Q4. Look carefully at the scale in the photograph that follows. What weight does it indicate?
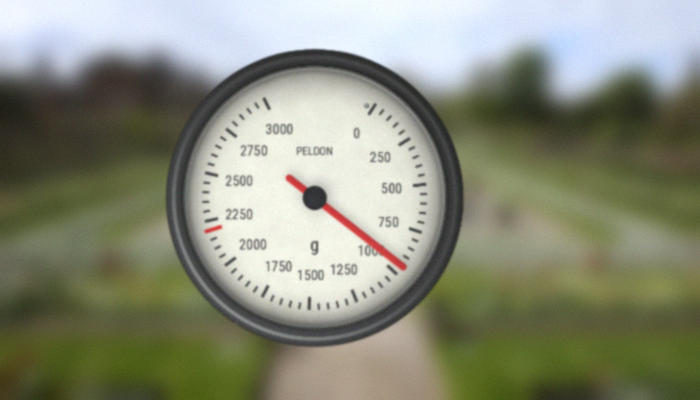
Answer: 950 g
